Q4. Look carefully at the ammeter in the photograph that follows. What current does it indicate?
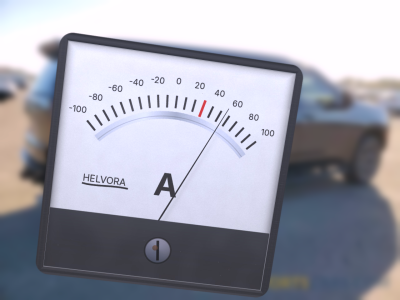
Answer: 55 A
